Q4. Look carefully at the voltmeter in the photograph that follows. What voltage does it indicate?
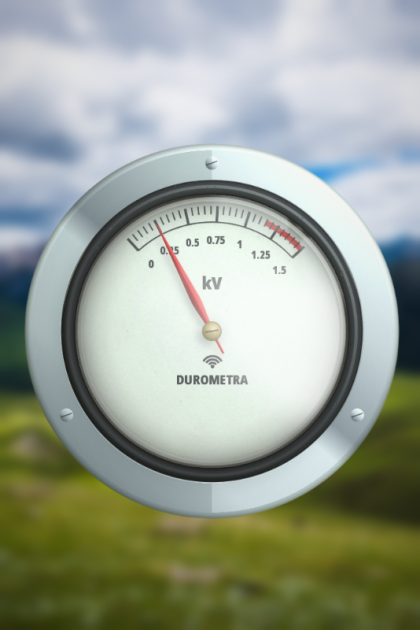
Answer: 0.25 kV
